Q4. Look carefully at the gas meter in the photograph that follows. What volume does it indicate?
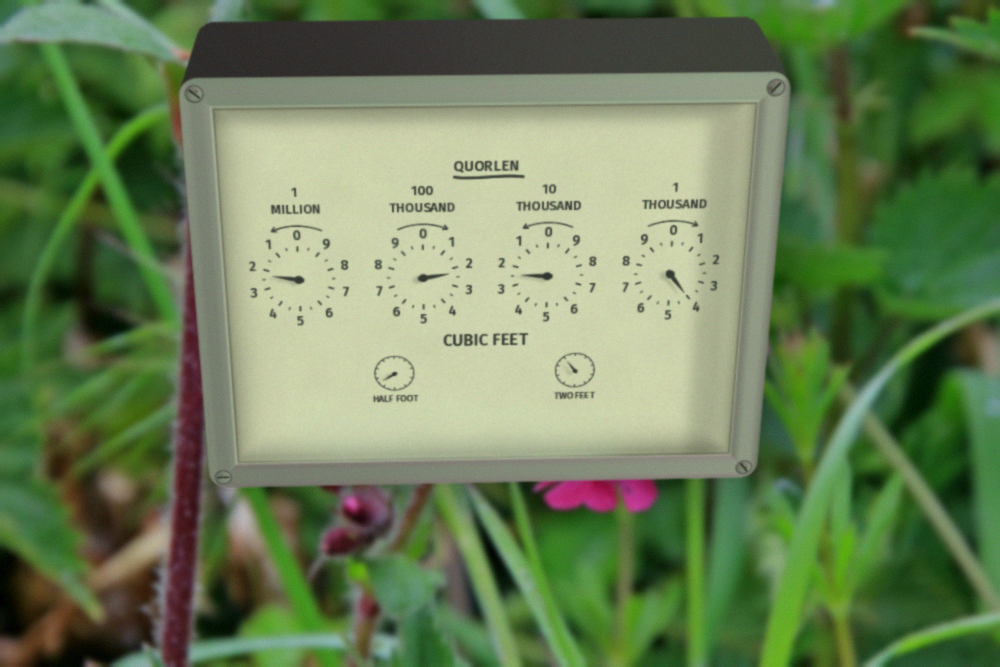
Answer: 222400 ft³
